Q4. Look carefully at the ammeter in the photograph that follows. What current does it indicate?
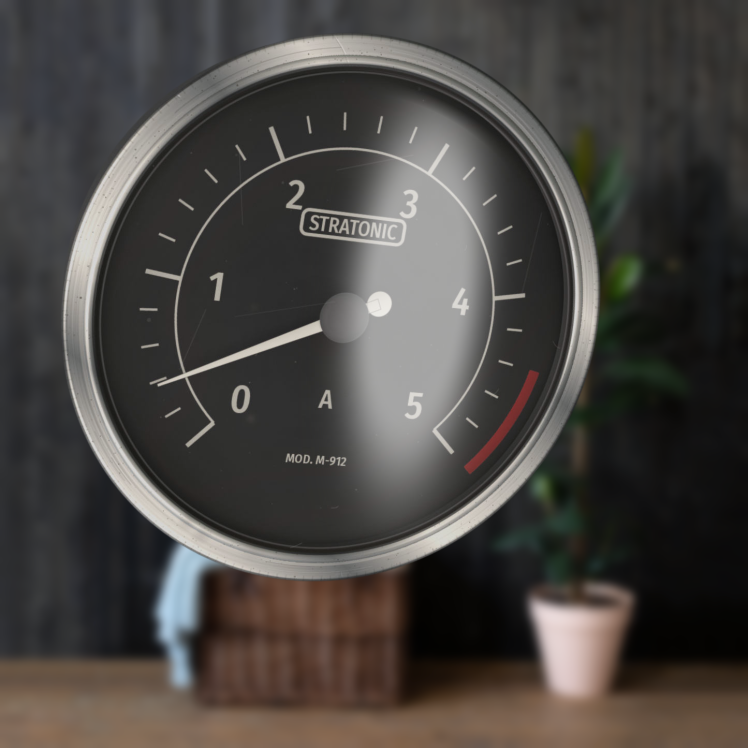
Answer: 0.4 A
